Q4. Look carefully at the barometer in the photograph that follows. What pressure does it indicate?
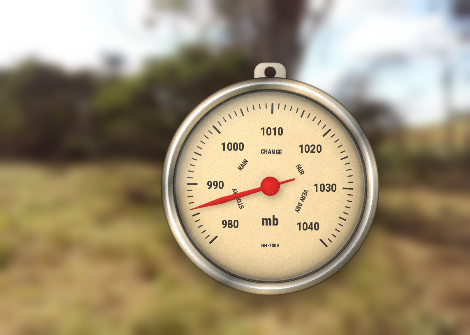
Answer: 986 mbar
